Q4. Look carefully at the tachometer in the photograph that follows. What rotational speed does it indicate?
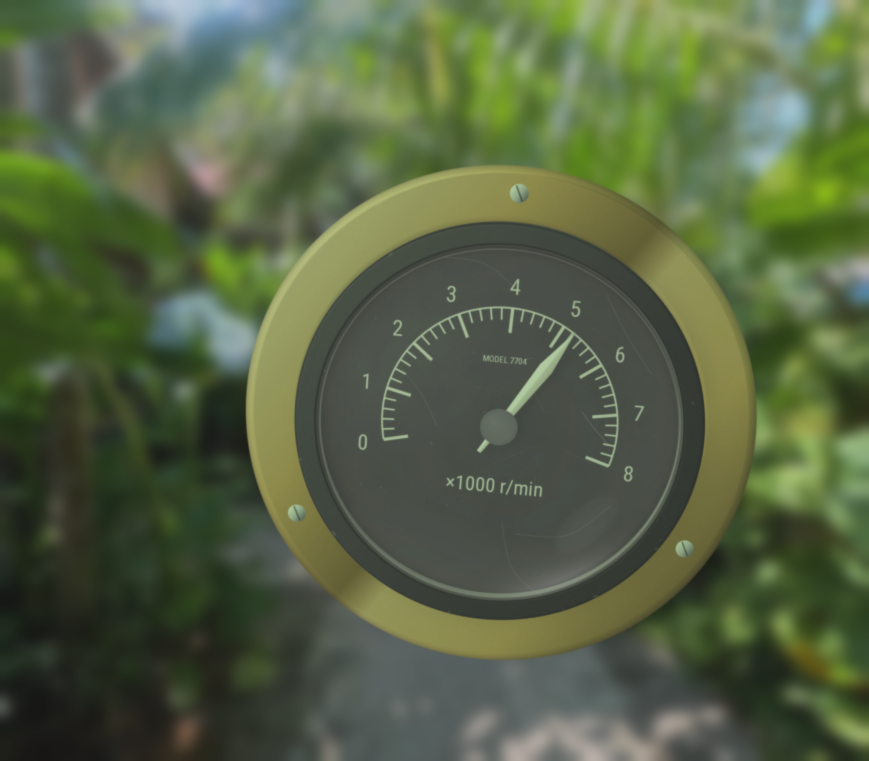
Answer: 5200 rpm
